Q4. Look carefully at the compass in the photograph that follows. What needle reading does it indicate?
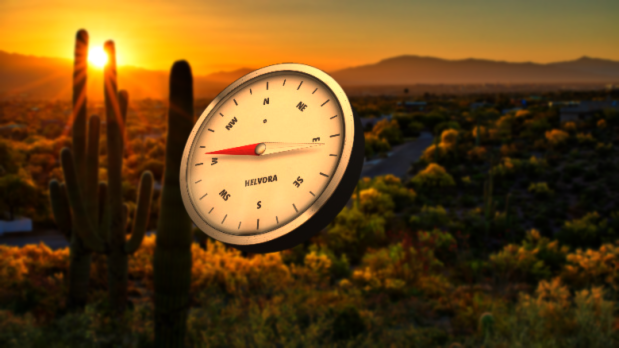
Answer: 277.5 °
